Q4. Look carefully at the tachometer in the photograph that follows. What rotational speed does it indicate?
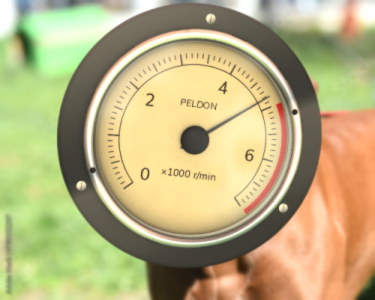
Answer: 4800 rpm
